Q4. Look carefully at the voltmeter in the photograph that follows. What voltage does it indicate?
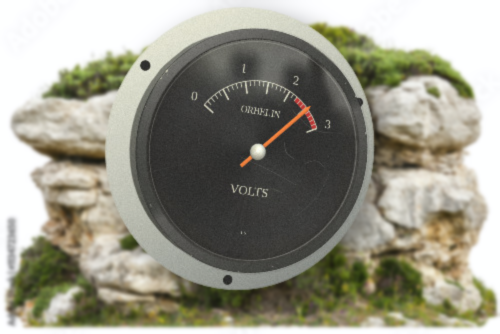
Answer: 2.5 V
